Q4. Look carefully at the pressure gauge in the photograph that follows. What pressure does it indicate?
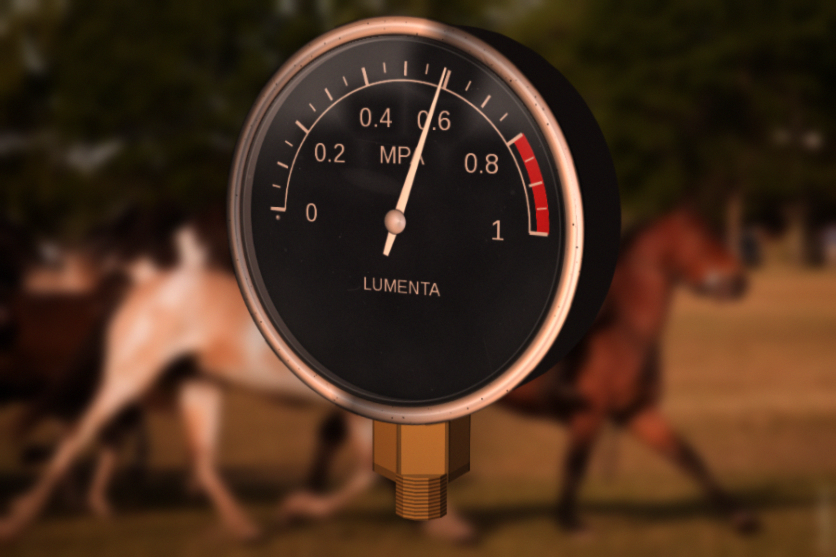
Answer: 0.6 MPa
